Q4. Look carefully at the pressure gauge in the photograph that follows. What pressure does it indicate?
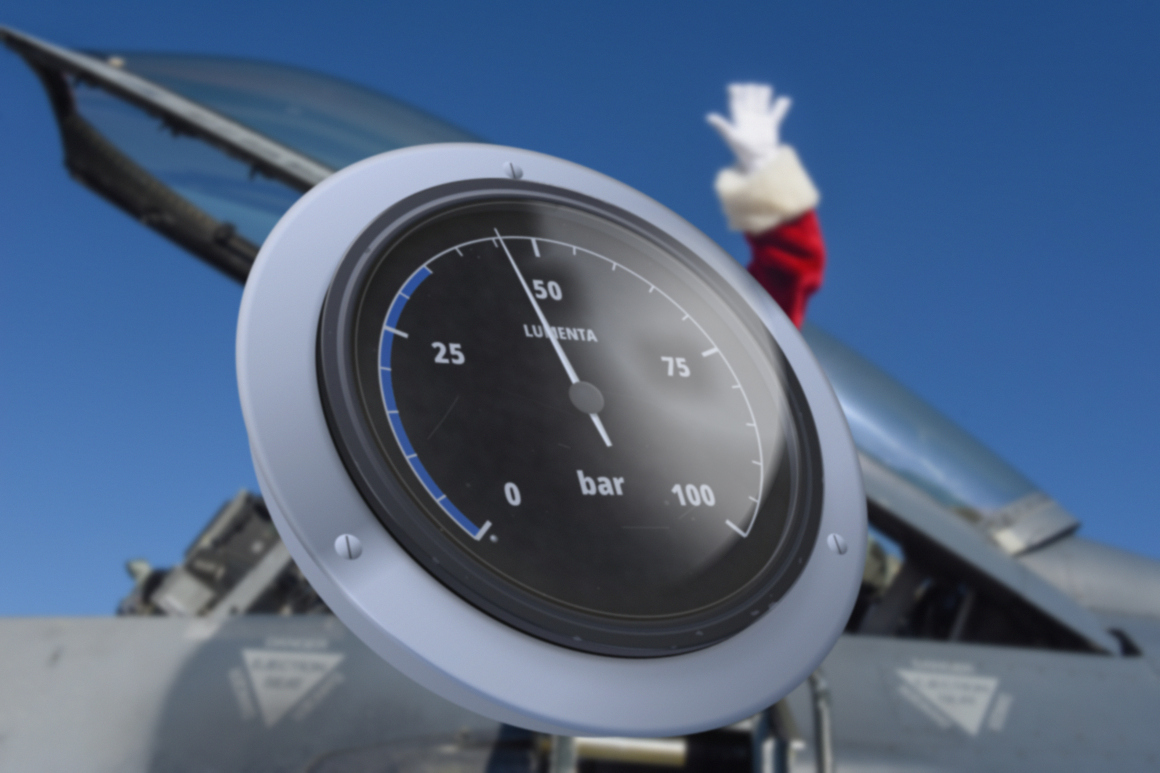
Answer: 45 bar
